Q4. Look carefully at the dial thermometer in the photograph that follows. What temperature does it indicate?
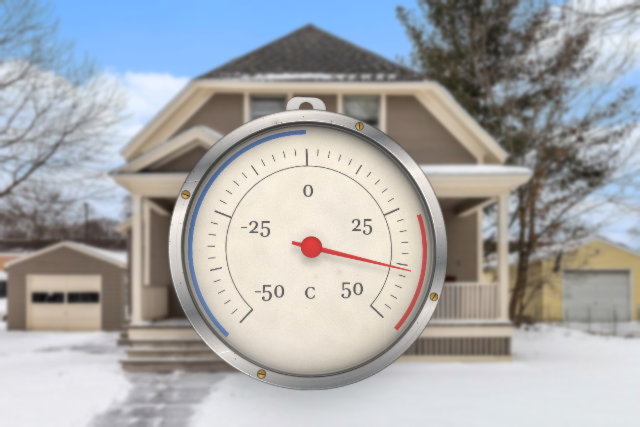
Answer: 38.75 °C
